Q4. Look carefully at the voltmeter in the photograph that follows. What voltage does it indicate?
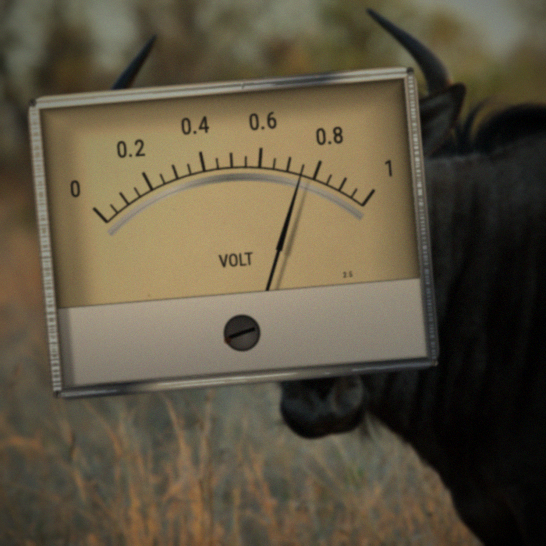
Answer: 0.75 V
